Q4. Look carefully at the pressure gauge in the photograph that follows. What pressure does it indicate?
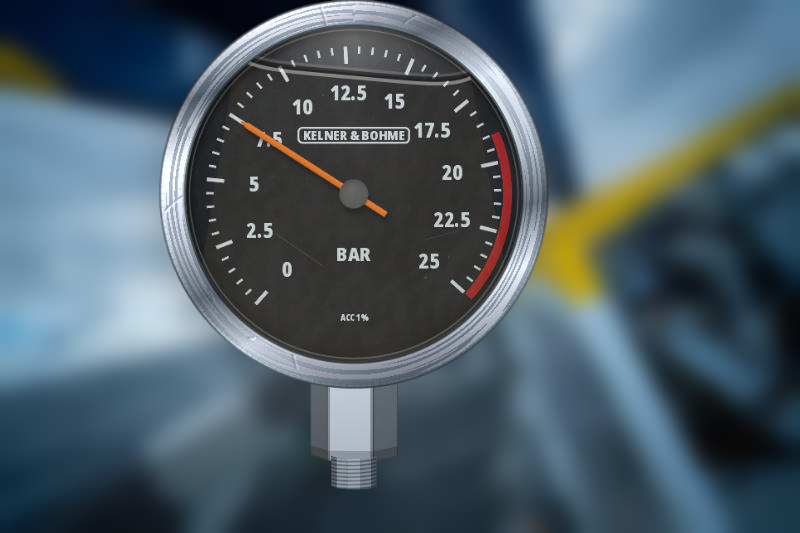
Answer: 7.5 bar
